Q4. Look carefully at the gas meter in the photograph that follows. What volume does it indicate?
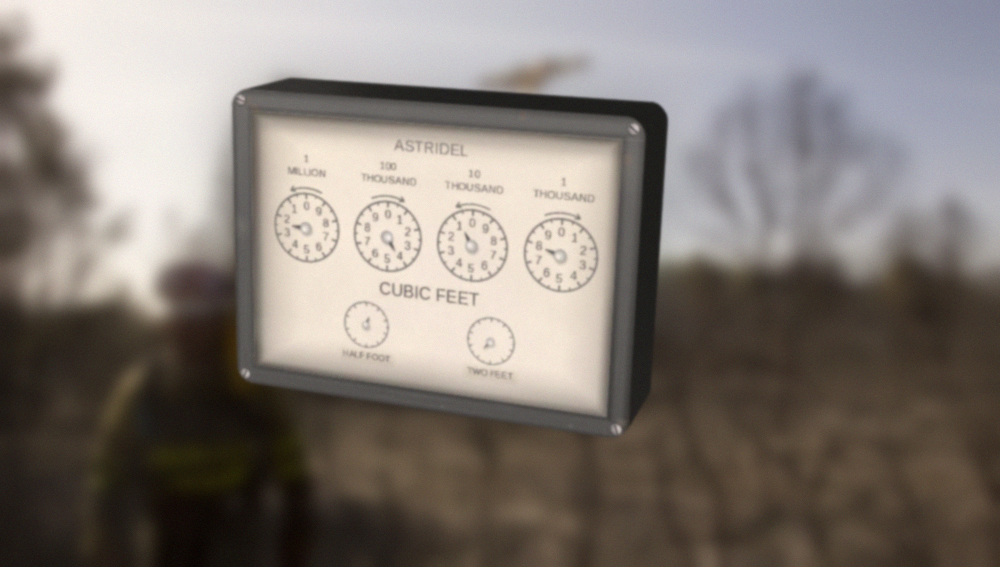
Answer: 240800 ft³
